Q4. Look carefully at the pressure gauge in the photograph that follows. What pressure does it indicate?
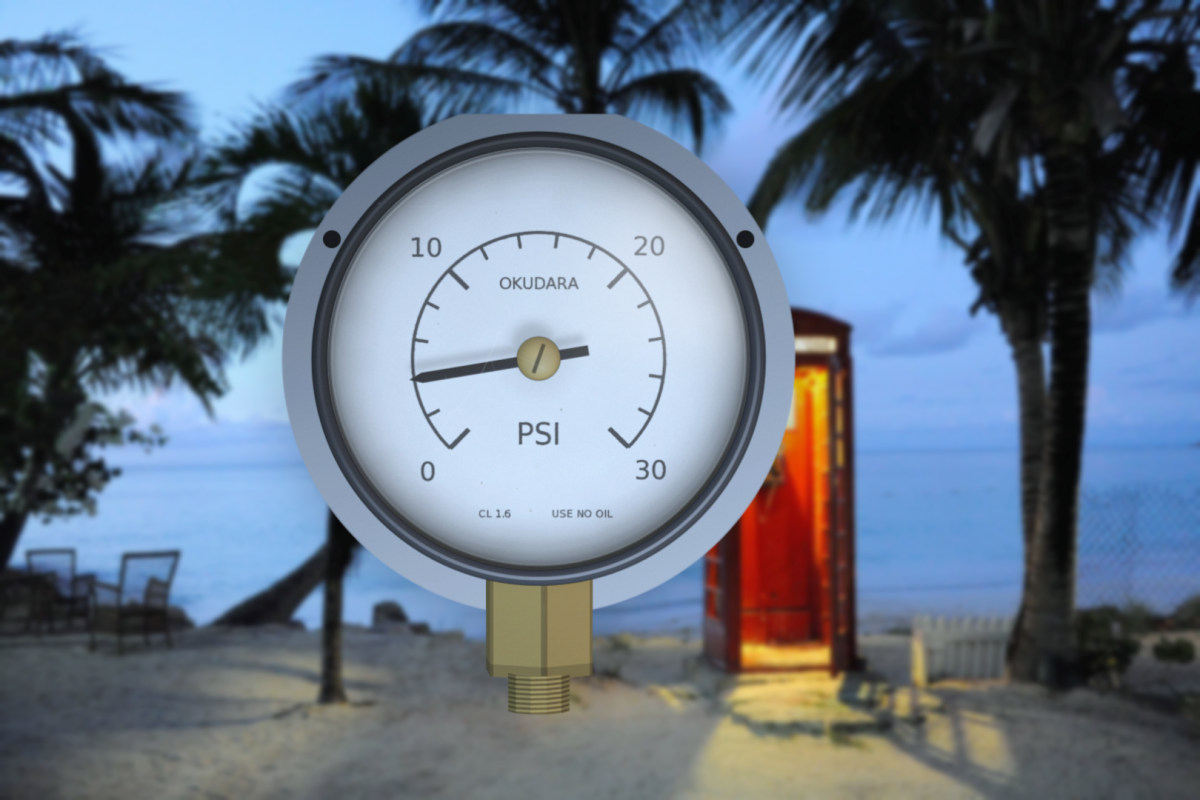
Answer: 4 psi
